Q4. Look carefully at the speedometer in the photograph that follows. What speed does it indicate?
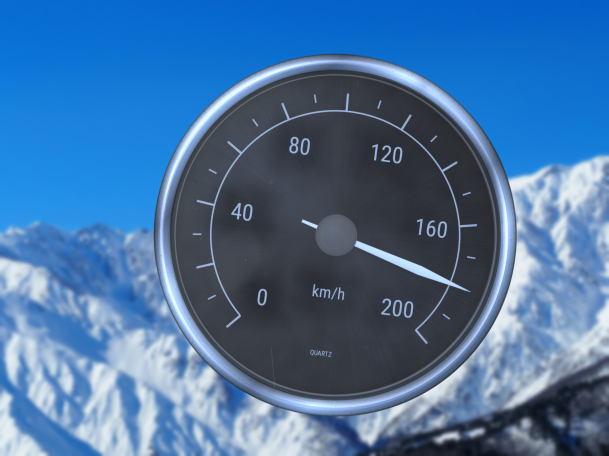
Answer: 180 km/h
